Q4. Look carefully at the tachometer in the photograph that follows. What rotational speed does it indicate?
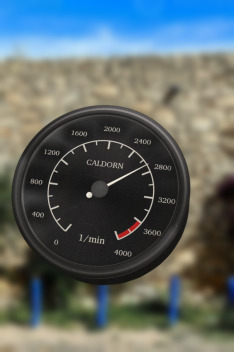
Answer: 2700 rpm
